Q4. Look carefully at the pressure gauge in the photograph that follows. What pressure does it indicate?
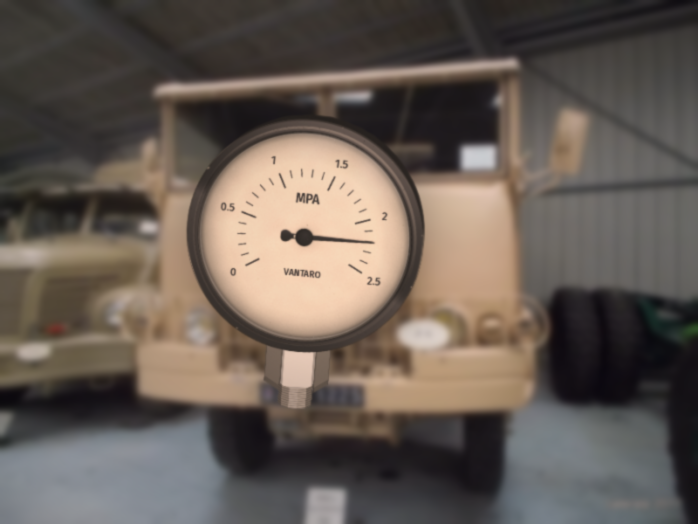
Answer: 2.2 MPa
